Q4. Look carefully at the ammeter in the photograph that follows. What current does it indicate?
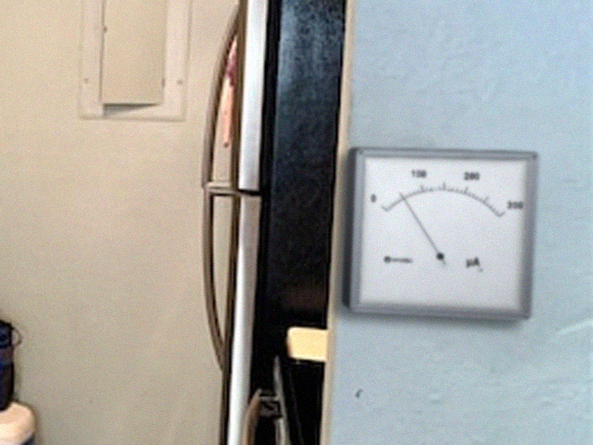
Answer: 50 µA
